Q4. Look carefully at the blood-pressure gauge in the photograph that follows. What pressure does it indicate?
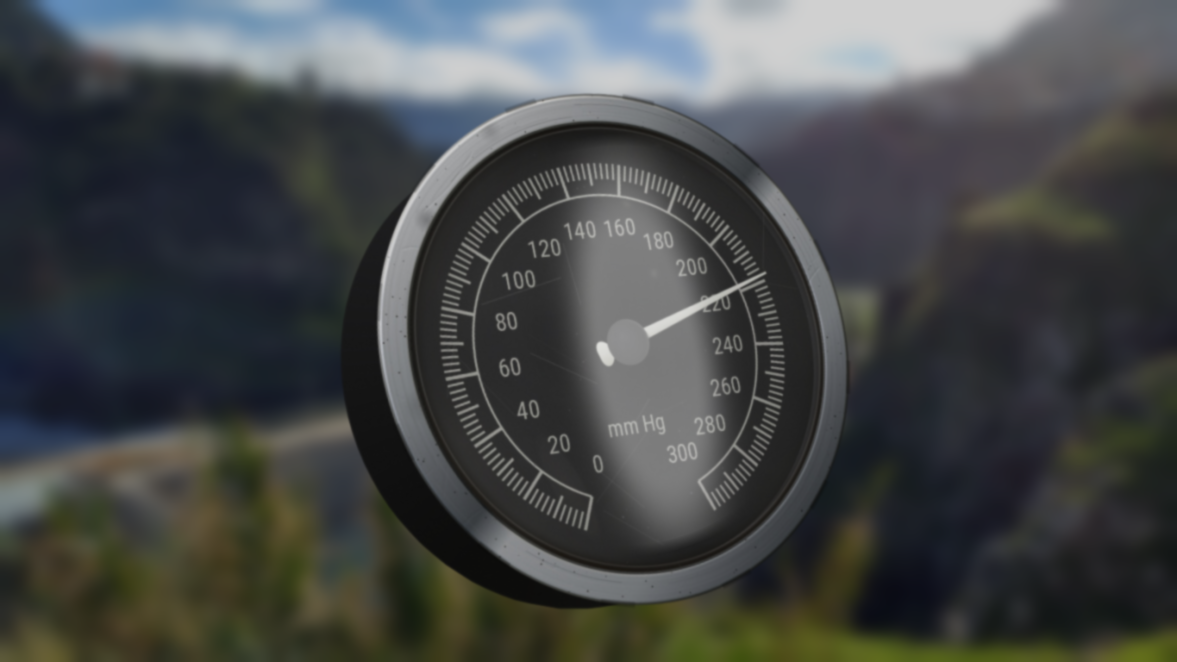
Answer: 218 mmHg
